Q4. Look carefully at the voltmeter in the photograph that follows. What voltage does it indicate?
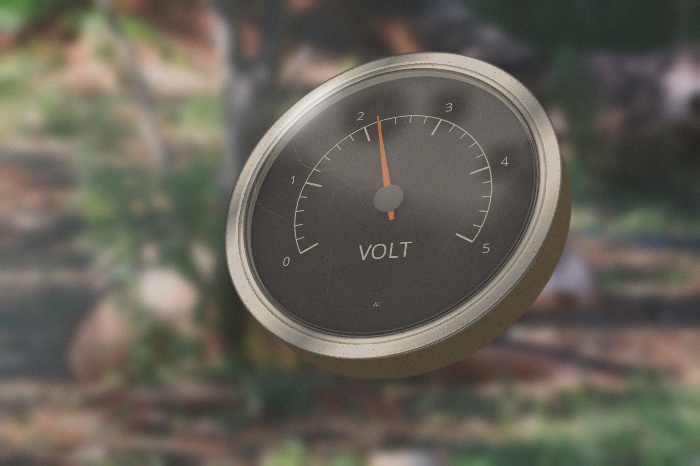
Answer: 2.2 V
